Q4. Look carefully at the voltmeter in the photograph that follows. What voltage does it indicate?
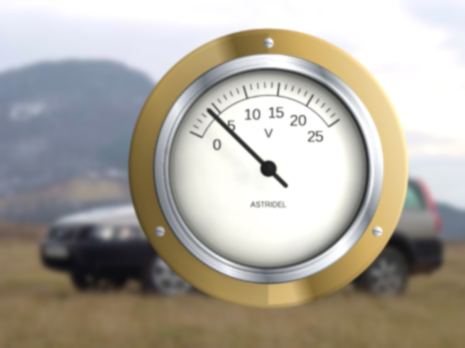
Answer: 4 V
